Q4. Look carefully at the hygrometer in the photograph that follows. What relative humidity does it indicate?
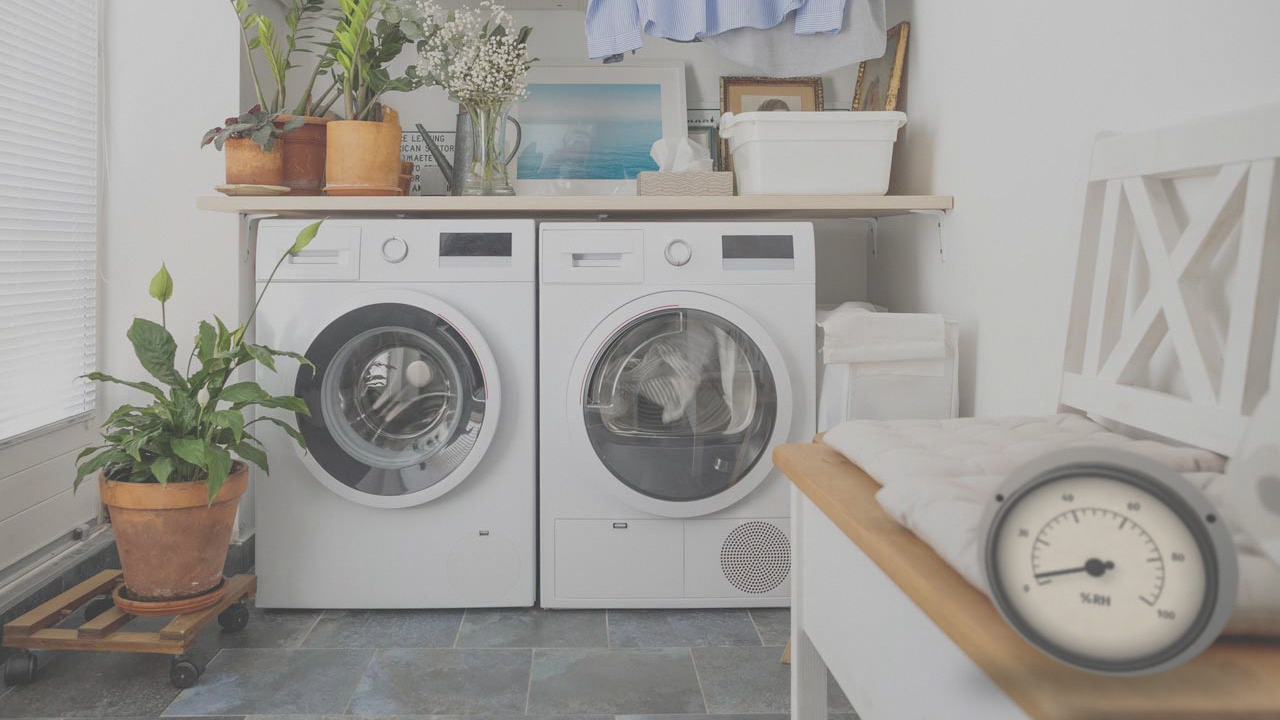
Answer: 4 %
